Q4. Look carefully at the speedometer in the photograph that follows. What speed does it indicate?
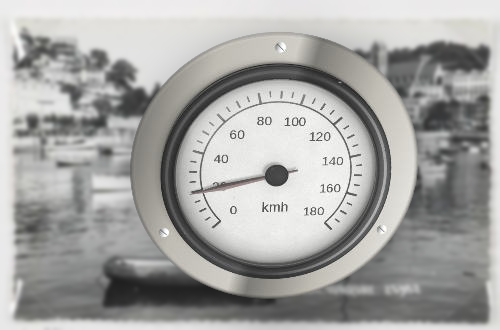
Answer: 20 km/h
